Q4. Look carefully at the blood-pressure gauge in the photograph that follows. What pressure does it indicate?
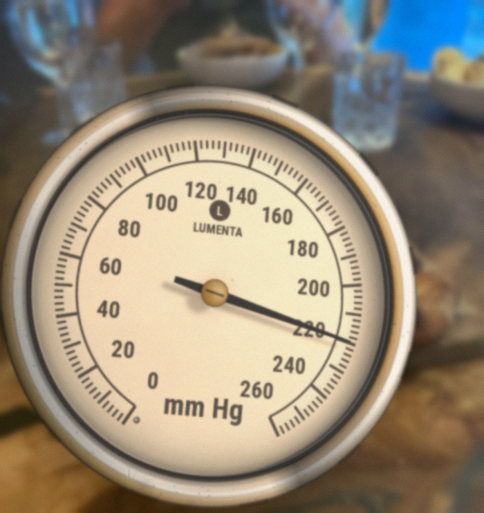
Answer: 220 mmHg
